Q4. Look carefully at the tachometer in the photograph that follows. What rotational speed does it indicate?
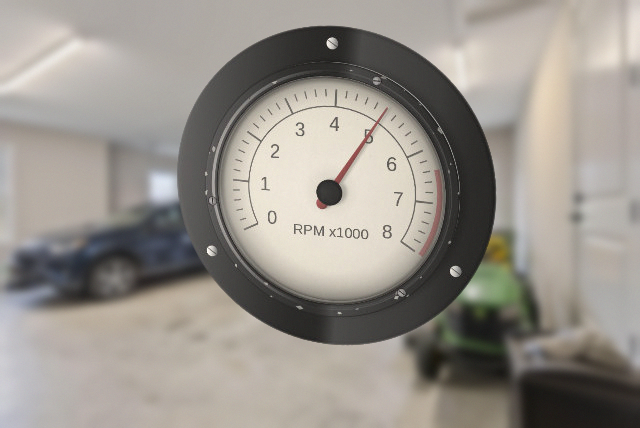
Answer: 5000 rpm
